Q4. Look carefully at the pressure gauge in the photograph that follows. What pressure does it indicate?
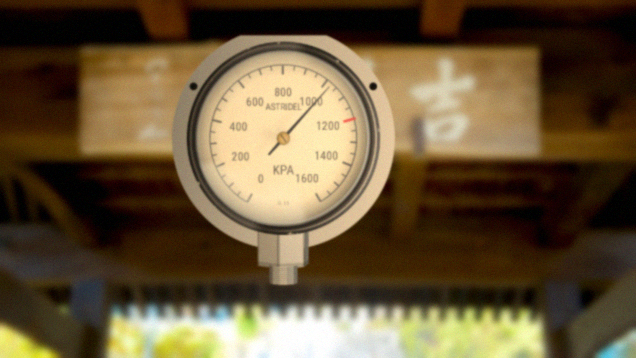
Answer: 1025 kPa
